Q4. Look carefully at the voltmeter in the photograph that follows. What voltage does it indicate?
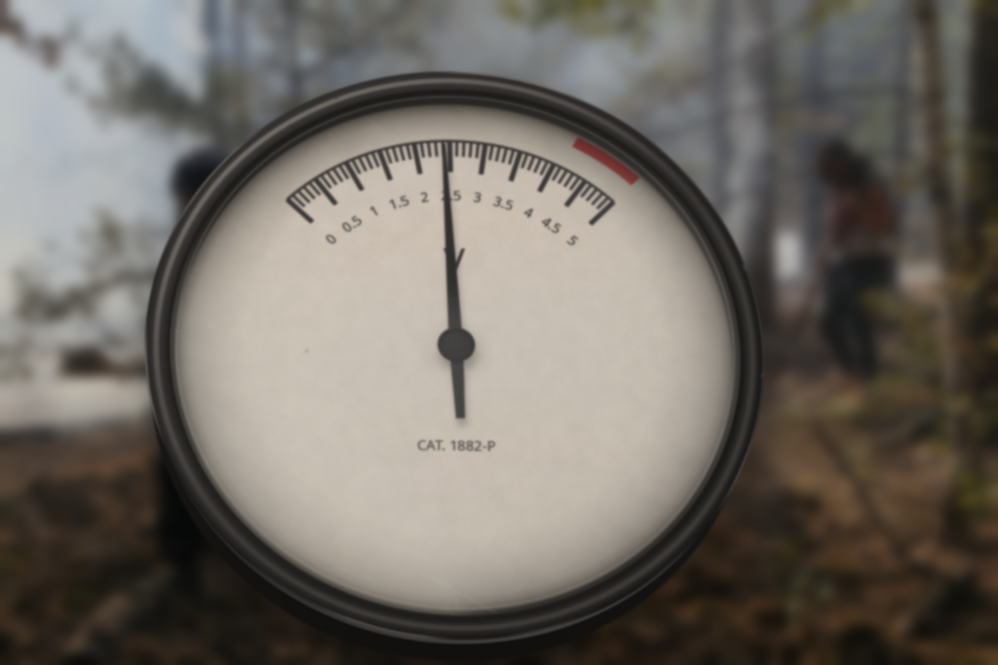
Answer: 2.4 V
